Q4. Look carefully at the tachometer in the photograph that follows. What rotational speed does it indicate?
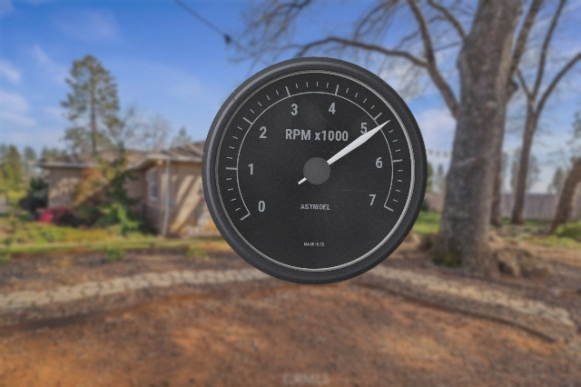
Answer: 5200 rpm
